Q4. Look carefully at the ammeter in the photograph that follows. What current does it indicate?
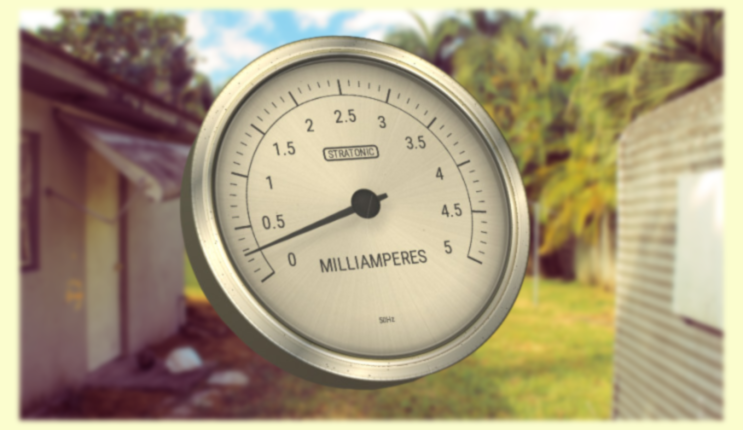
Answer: 0.25 mA
